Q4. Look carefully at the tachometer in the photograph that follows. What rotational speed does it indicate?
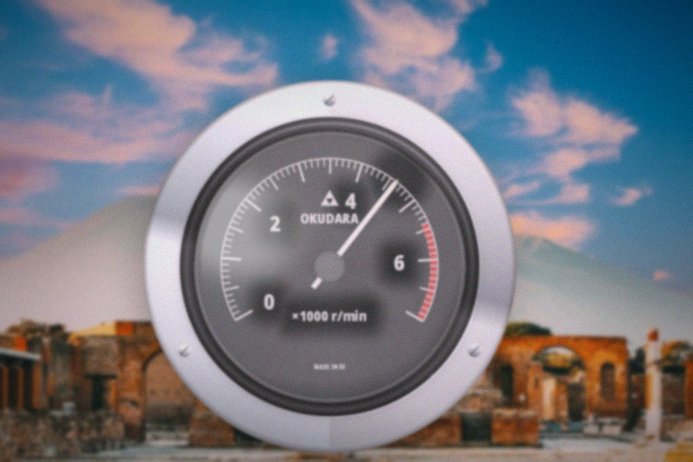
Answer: 4600 rpm
